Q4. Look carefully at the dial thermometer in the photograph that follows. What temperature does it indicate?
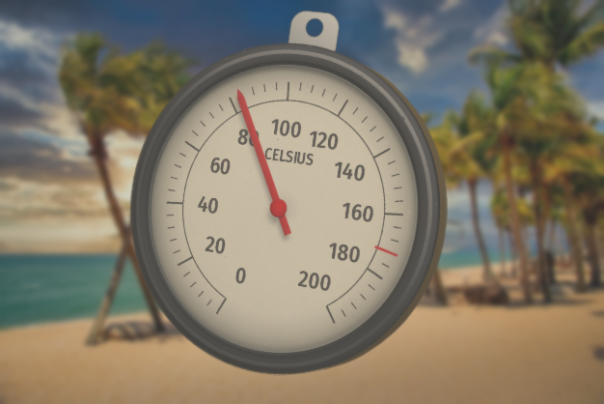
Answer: 84 °C
